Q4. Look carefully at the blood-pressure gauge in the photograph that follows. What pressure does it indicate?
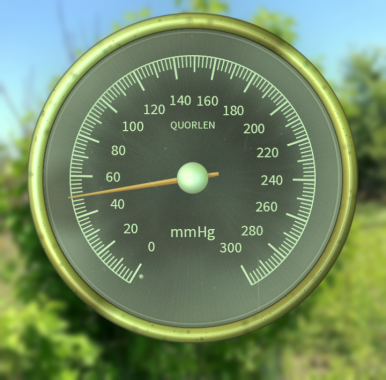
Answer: 50 mmHg
